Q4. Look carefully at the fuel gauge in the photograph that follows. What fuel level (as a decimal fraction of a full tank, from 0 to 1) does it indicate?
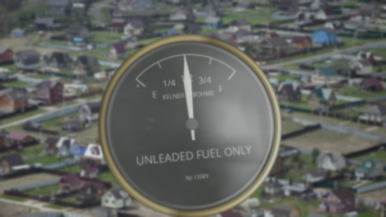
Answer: 0.5
